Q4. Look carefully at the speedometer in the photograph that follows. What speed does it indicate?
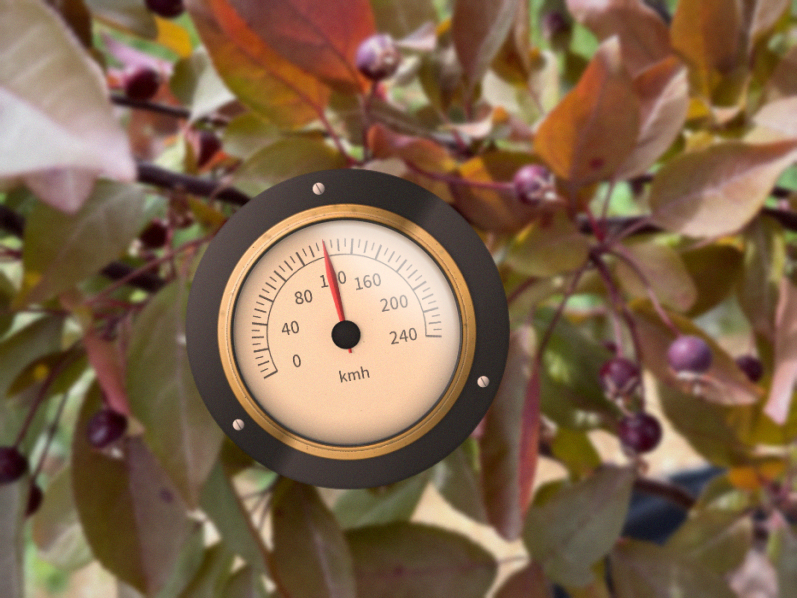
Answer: 120 km/h
